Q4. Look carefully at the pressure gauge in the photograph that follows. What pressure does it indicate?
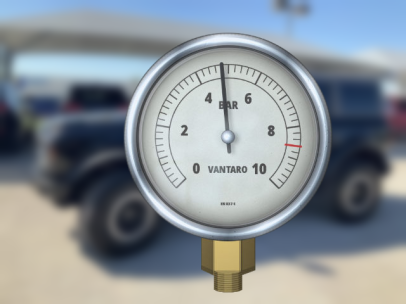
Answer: 4.8 bar
